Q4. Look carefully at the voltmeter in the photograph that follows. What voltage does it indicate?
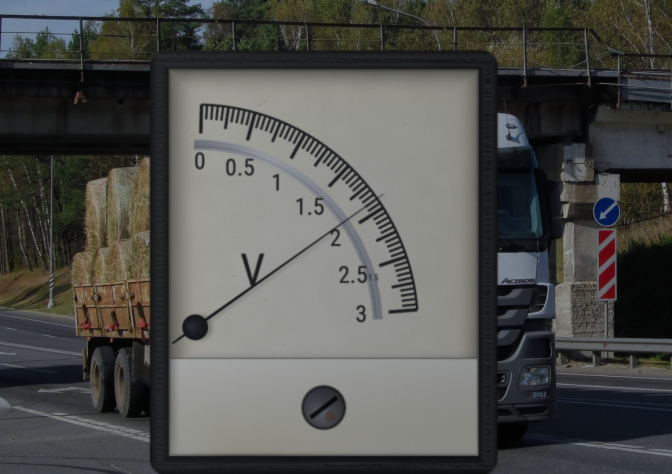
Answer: 1.9 V
